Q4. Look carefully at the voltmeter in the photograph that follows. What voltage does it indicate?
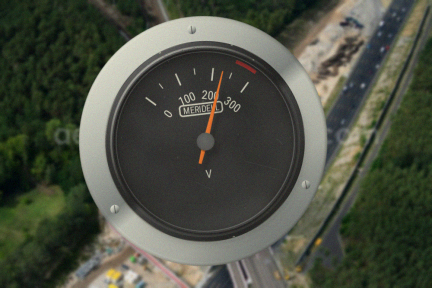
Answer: 225 V
